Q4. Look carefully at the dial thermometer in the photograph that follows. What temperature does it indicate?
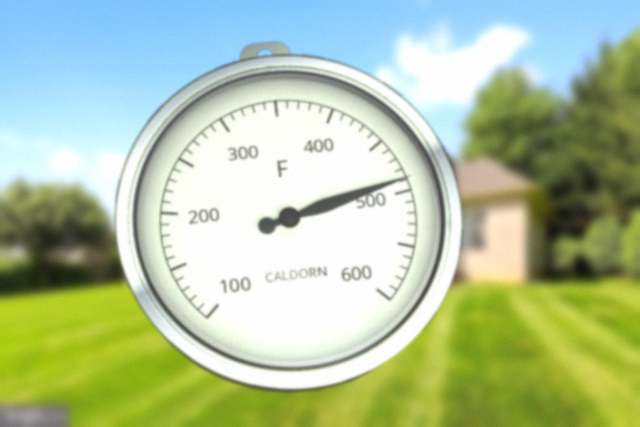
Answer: 490 °F
